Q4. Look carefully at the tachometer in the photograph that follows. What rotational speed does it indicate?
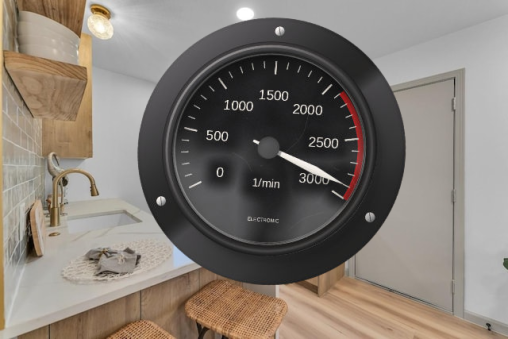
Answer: 2900 rpm
